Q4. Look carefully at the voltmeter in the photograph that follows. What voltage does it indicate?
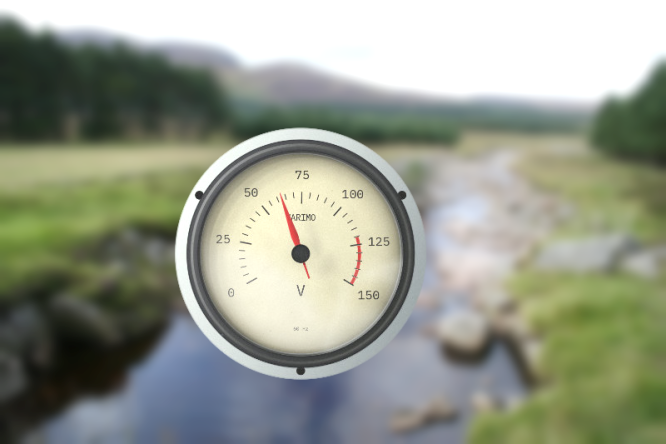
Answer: 62.5 V
